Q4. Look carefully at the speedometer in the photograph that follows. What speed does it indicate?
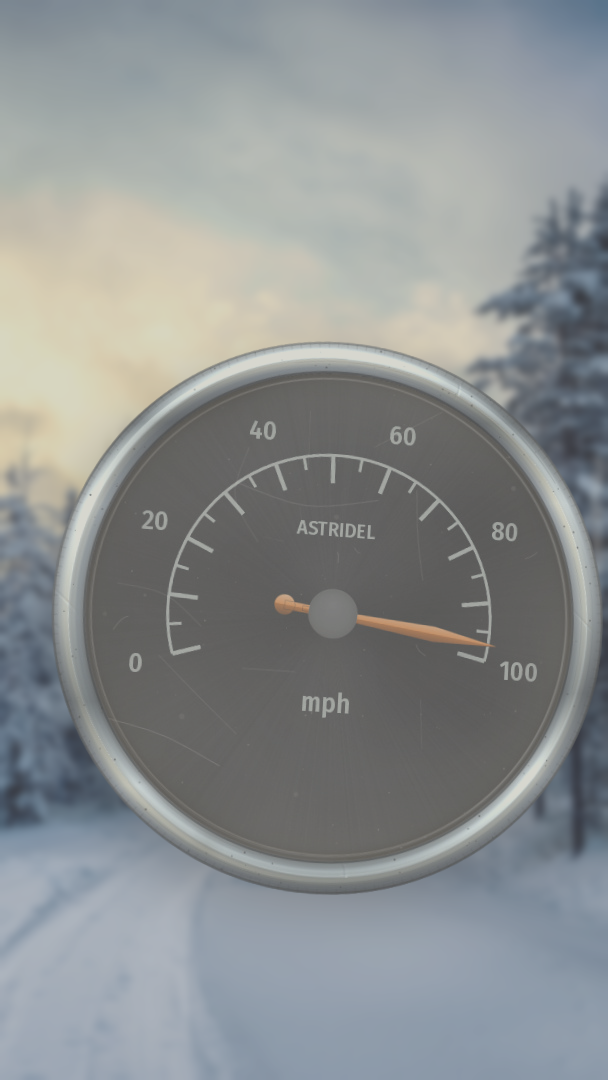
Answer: 97.5 mph
